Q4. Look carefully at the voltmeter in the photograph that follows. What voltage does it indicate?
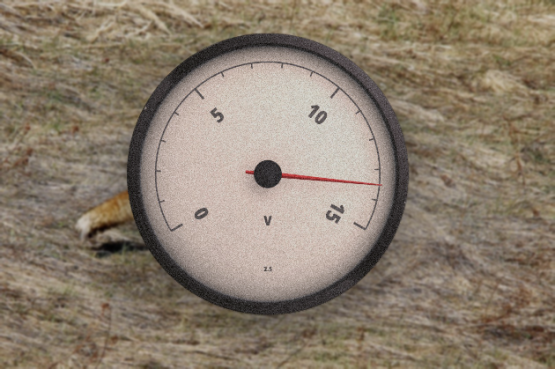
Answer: 13.5 V
